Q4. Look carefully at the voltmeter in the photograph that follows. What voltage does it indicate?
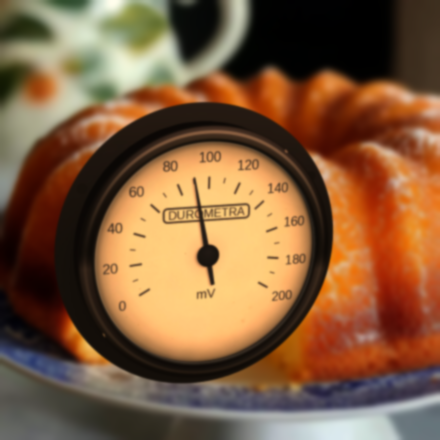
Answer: 90 mV
